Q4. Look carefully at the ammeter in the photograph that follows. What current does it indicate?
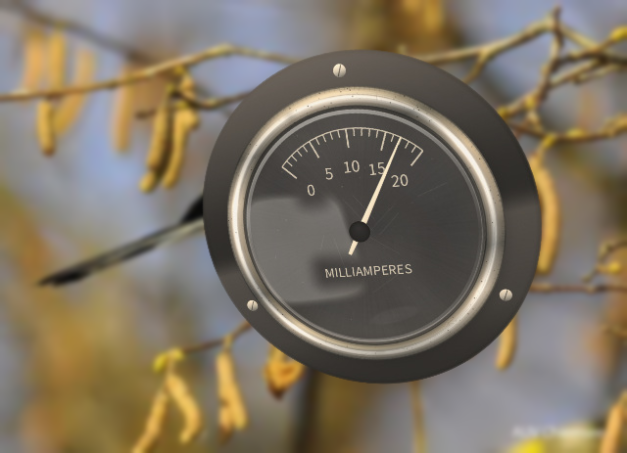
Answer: 17 mA
